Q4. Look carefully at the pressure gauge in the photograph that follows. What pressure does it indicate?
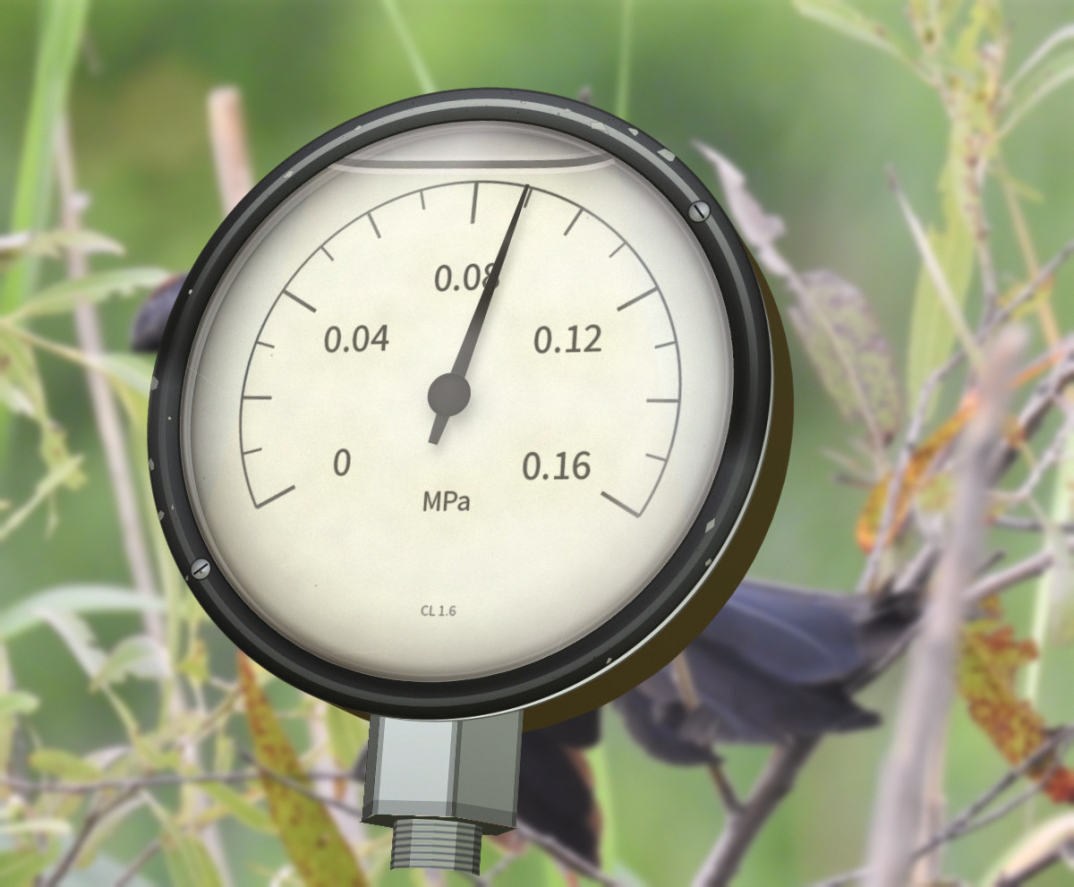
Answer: 0.09 MPa
